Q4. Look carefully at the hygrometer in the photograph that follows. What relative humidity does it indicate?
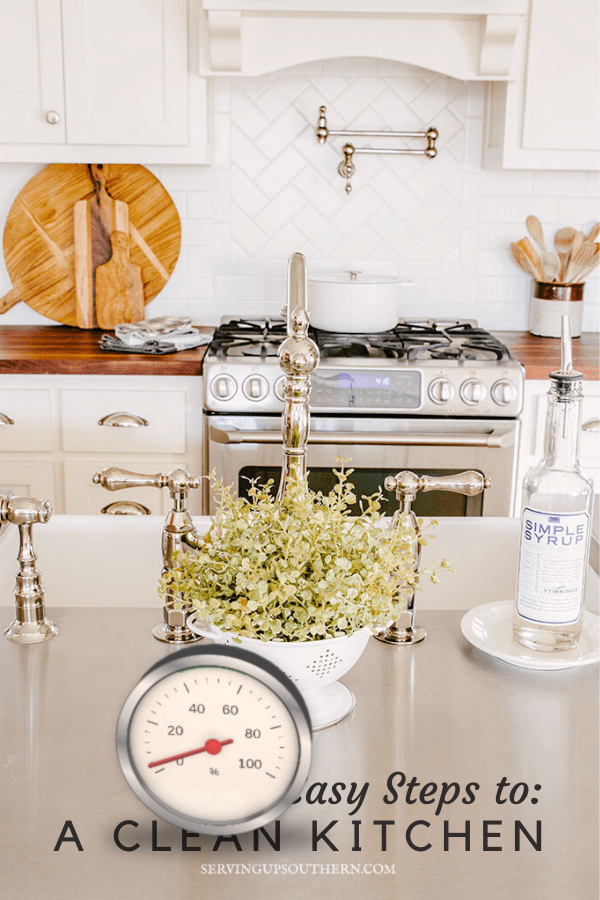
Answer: 4 %
